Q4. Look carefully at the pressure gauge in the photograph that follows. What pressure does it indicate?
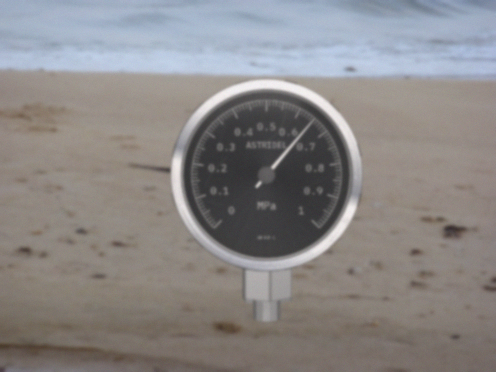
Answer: 0.65 MPa
